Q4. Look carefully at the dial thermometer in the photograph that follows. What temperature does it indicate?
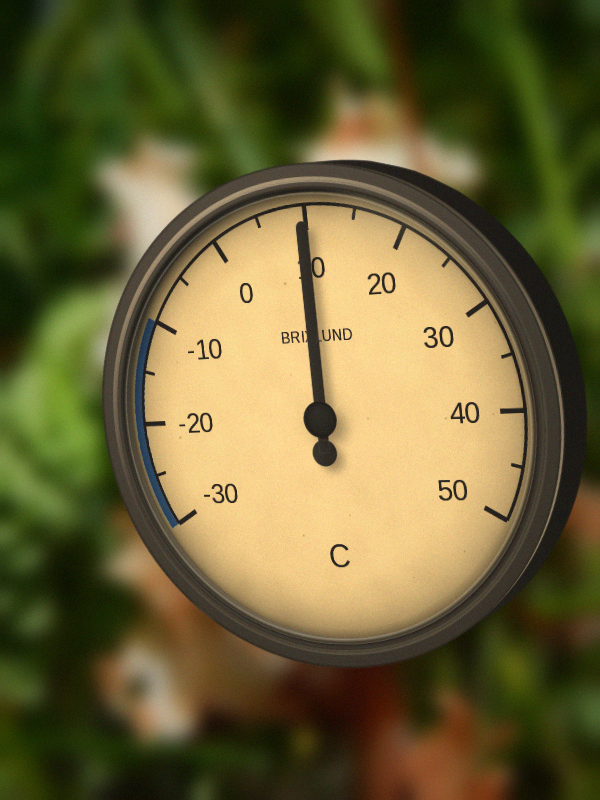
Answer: 10 °C
